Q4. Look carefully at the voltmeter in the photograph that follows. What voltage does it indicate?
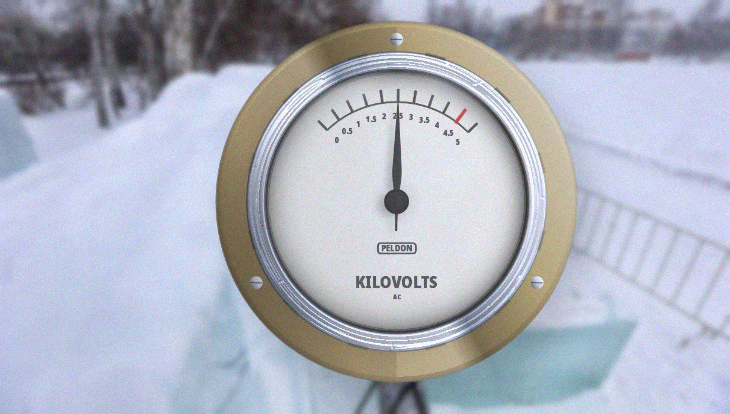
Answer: 2.5 kV
